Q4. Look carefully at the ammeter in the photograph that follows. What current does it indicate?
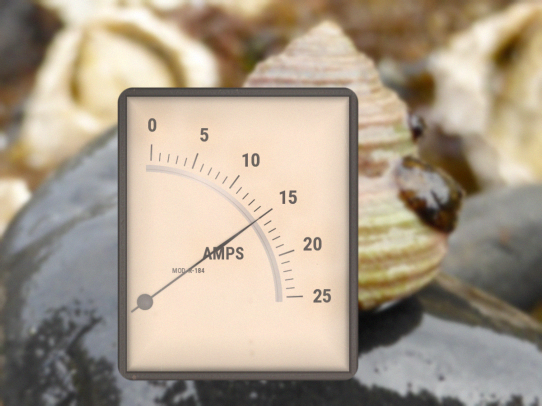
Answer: 15 A
